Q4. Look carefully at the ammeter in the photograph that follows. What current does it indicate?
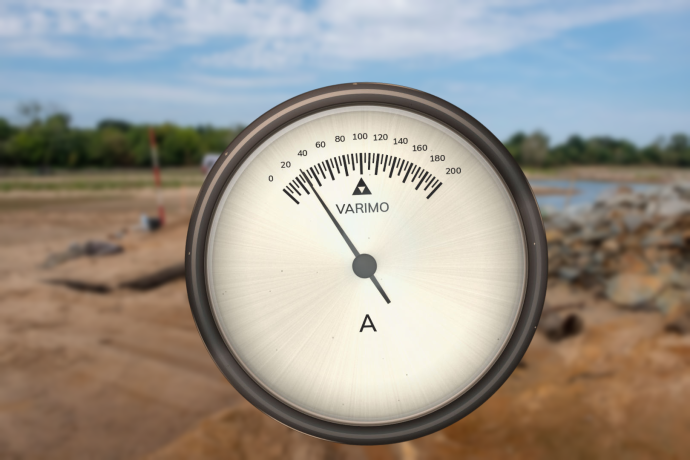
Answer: 30 A
